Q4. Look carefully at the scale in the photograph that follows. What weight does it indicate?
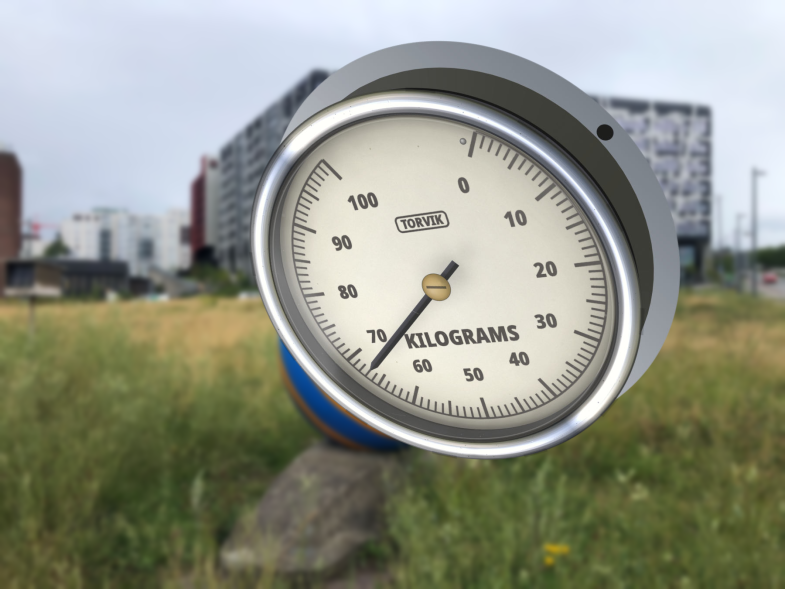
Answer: 67 kg
